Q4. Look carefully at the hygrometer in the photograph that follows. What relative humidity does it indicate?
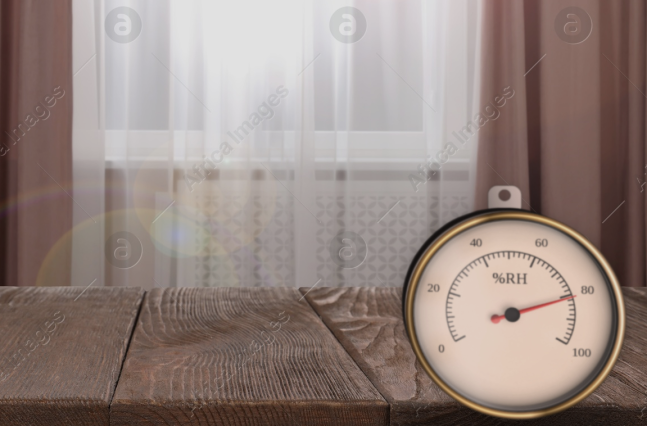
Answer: 80 %
